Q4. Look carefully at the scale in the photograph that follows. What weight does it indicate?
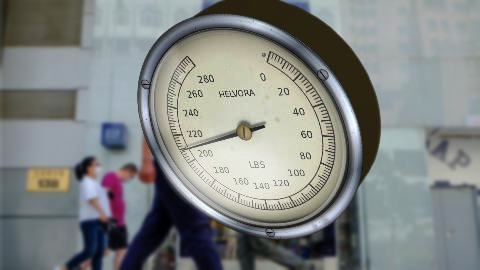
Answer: 210 lb
